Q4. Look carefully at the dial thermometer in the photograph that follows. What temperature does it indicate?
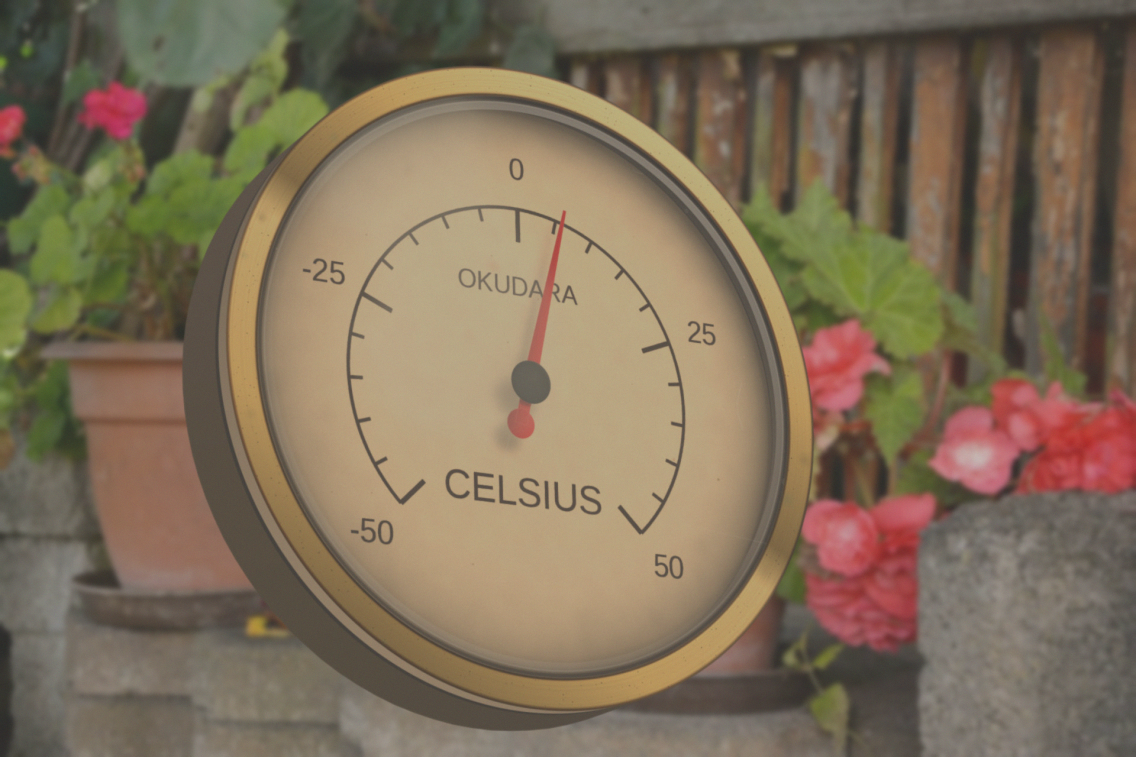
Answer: 5 °C
